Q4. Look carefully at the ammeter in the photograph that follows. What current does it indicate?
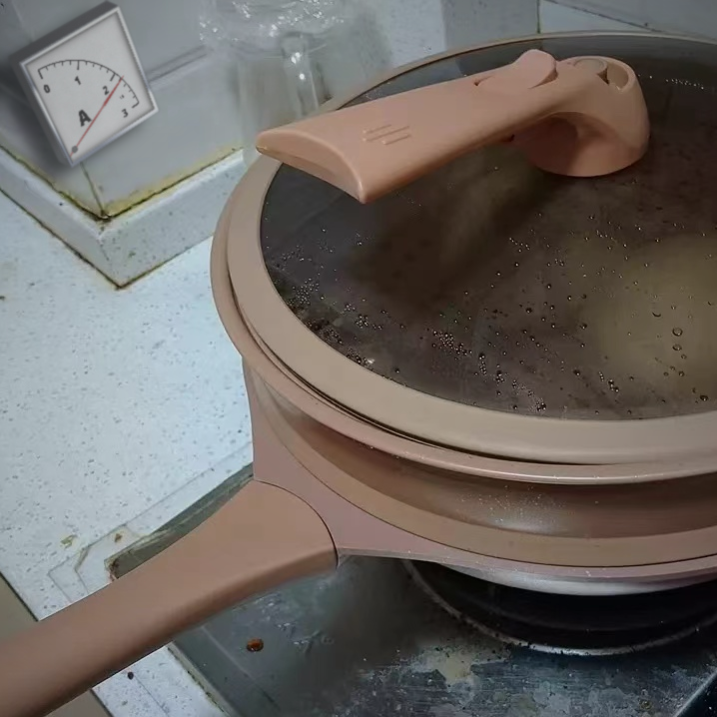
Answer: 2.2 A
